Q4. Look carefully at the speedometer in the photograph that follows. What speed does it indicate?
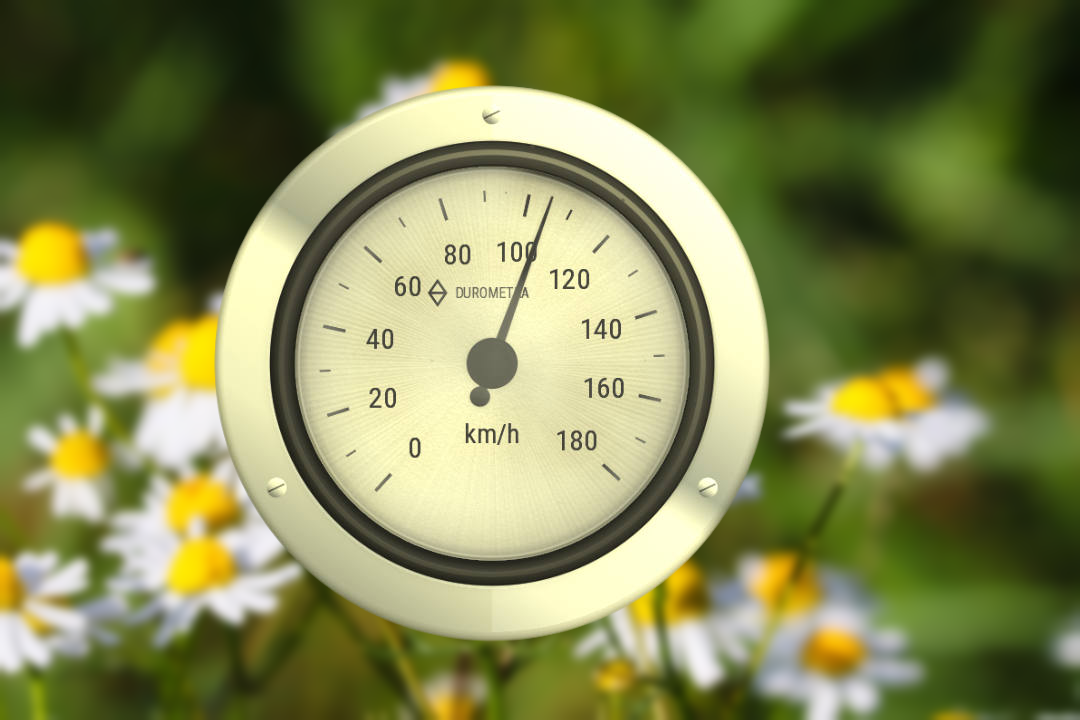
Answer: 105 km/h
